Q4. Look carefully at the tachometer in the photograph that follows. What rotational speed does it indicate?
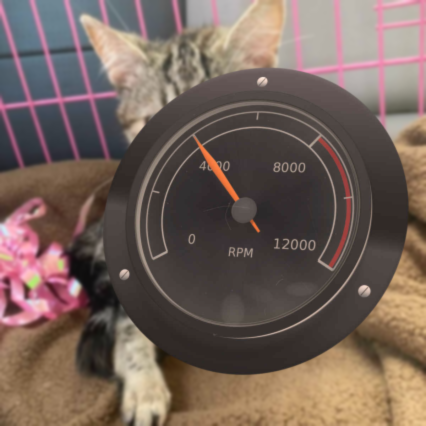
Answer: 4000 rpm
